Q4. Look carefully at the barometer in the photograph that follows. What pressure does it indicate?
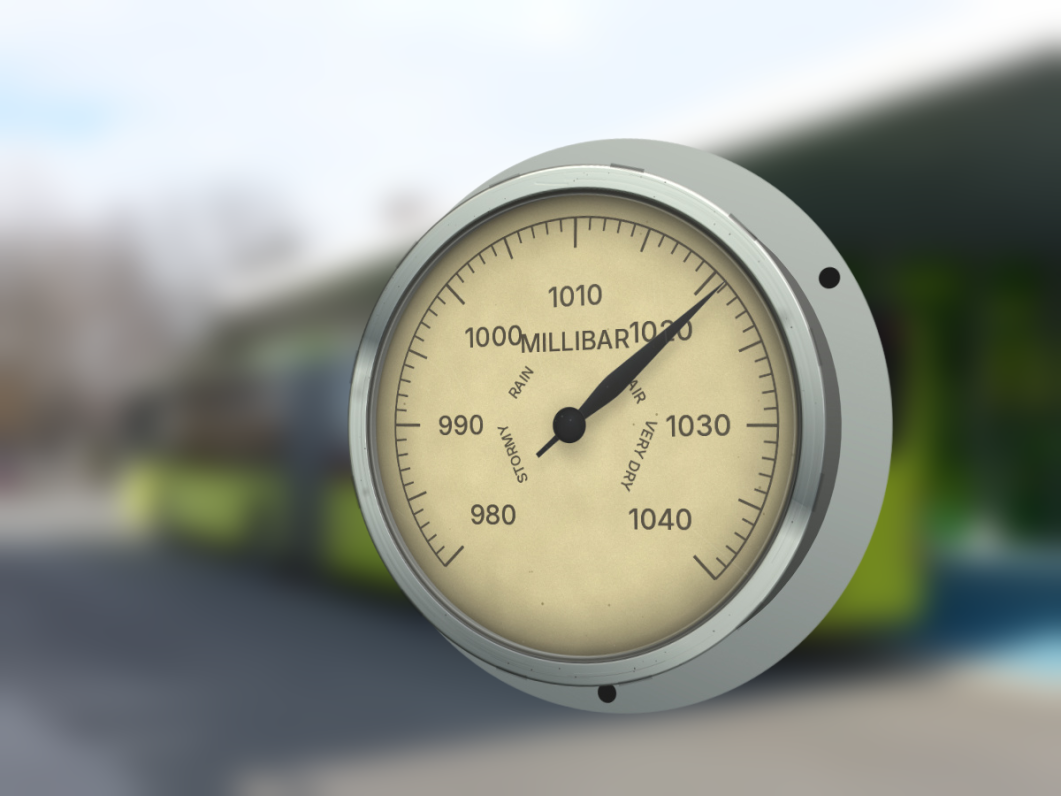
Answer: 1021 mbar
